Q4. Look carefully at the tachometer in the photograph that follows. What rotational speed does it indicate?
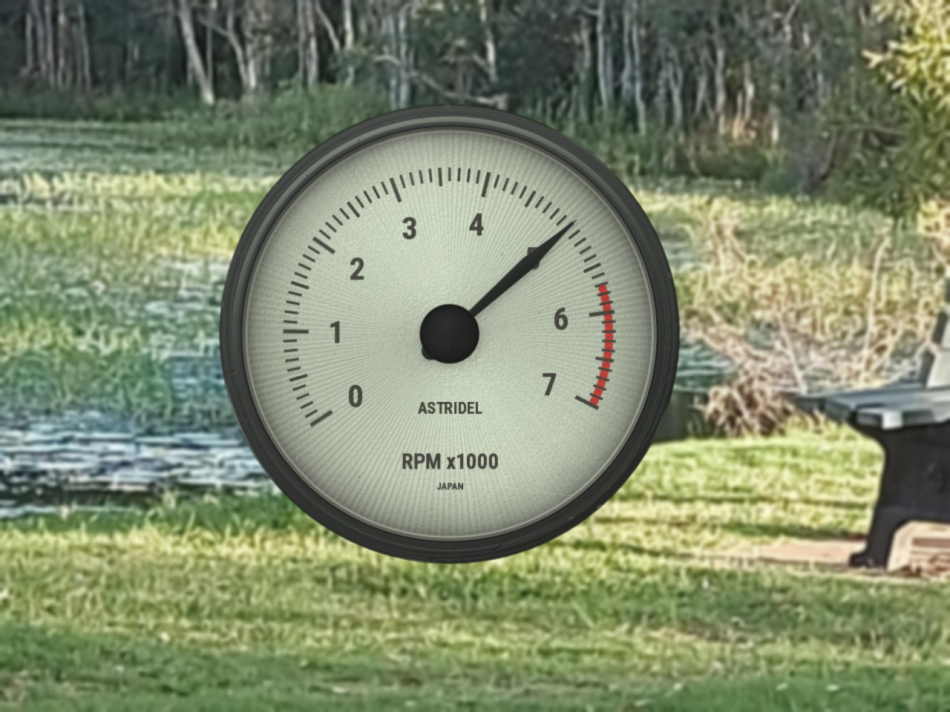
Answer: 5000 rpm
